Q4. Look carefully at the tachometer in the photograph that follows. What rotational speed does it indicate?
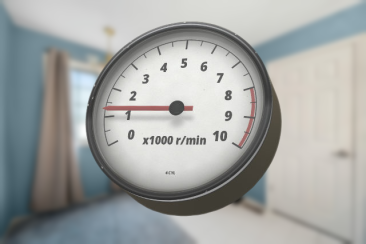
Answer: 1250 rpm
